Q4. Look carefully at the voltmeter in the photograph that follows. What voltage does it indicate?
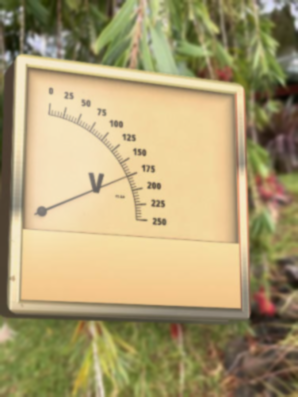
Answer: 175 V
